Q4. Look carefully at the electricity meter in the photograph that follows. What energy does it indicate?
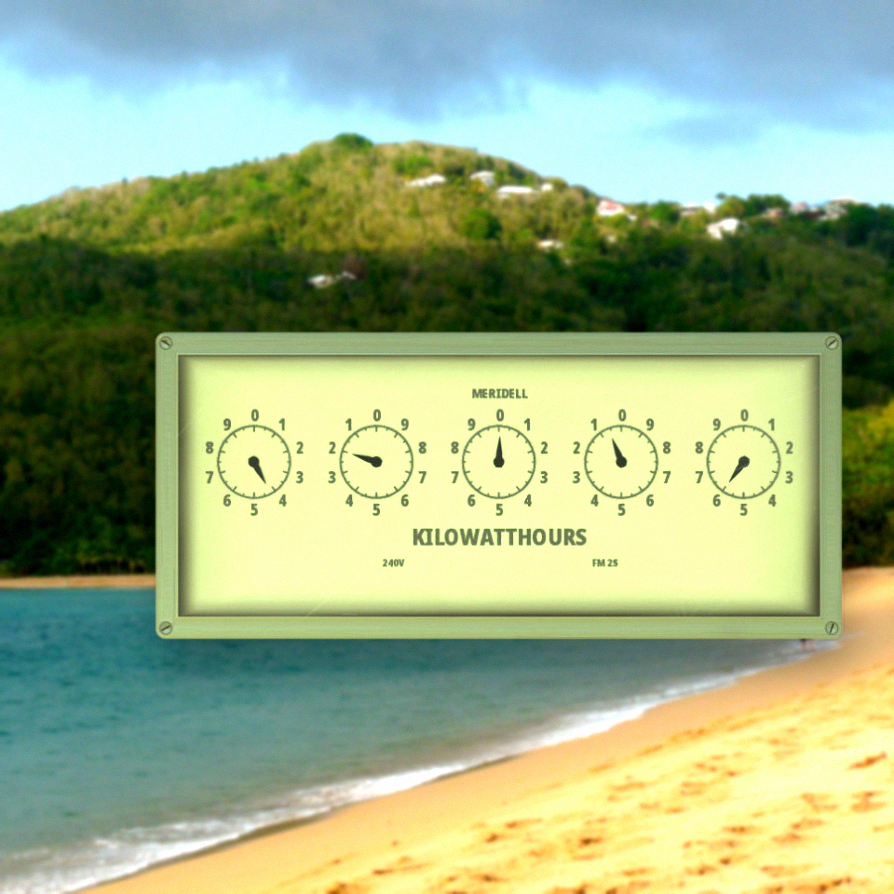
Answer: 42006 kWh
